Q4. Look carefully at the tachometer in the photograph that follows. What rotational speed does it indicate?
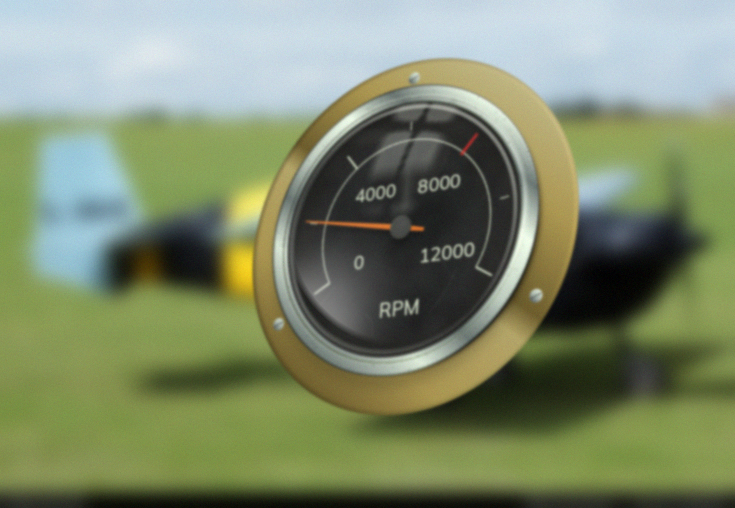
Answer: 2000 rpm
